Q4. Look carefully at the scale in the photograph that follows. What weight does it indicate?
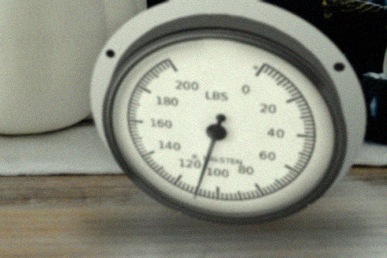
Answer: 110 lb
